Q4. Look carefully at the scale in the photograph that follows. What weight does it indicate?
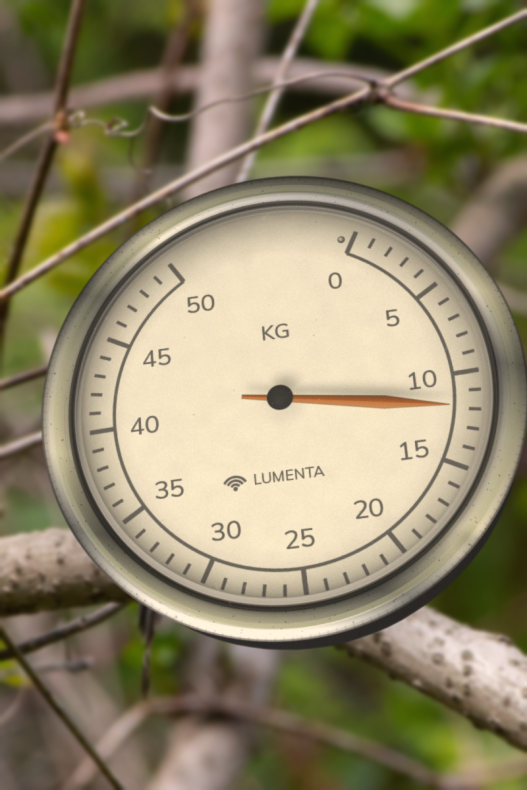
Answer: 12 kg
